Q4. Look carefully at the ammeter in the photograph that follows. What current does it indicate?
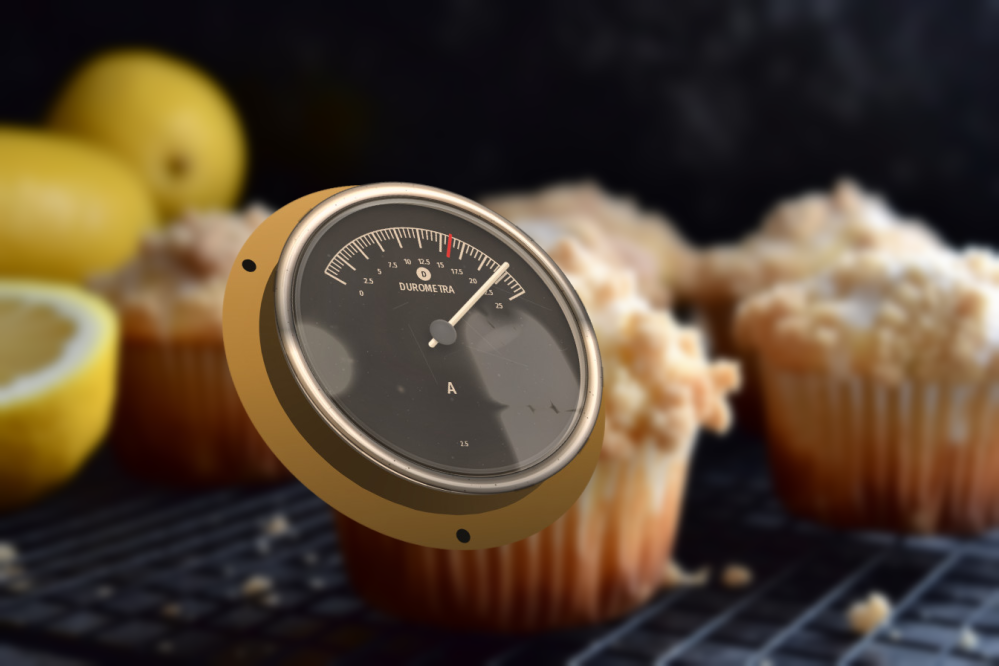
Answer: 22 A
